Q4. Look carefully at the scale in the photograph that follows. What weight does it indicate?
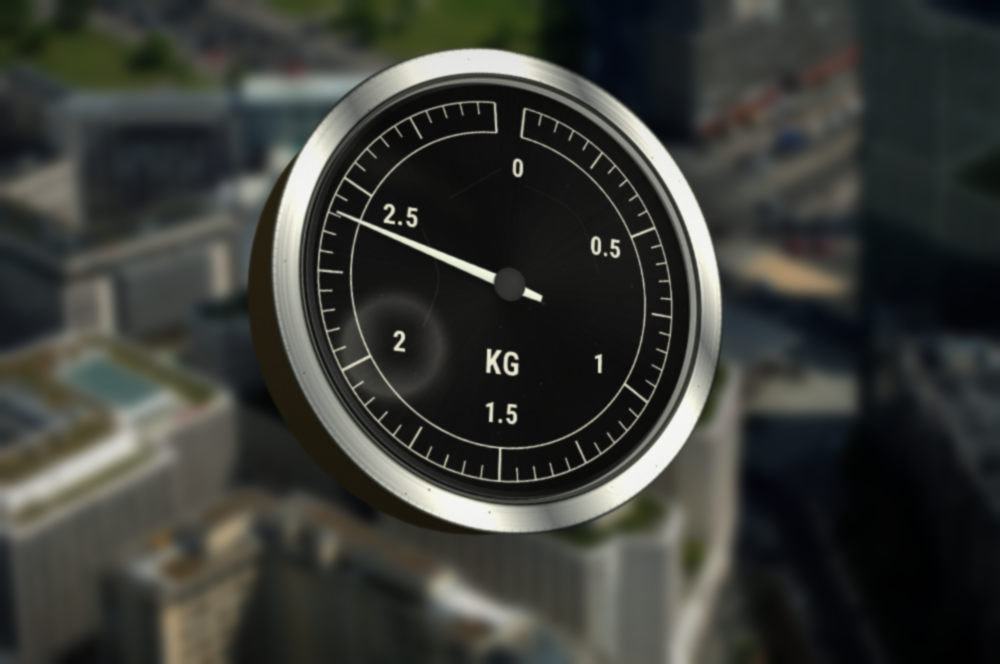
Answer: 2.4 kg
